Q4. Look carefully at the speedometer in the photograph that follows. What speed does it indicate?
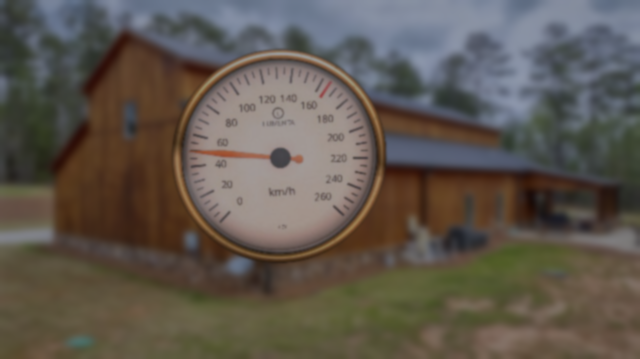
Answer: 50 km/h
